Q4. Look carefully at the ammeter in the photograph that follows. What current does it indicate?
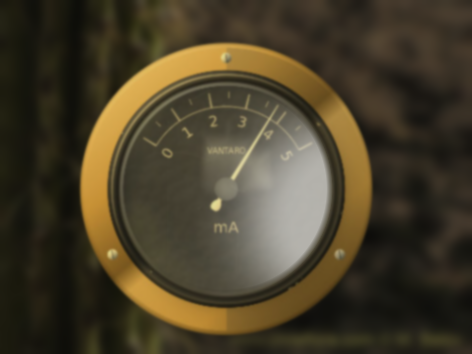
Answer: 3.75 mA
